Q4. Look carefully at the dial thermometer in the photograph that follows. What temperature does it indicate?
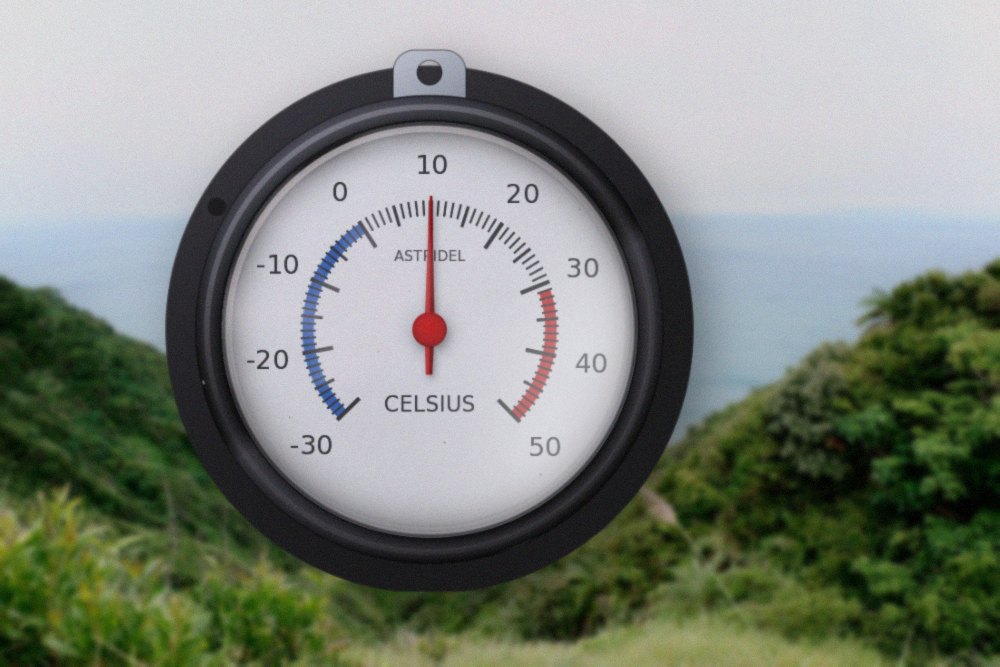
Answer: 10 °C
